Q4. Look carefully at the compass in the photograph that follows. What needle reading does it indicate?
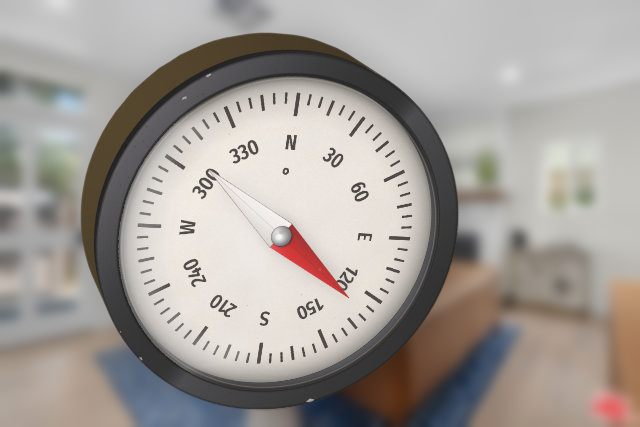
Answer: 127.5 °
